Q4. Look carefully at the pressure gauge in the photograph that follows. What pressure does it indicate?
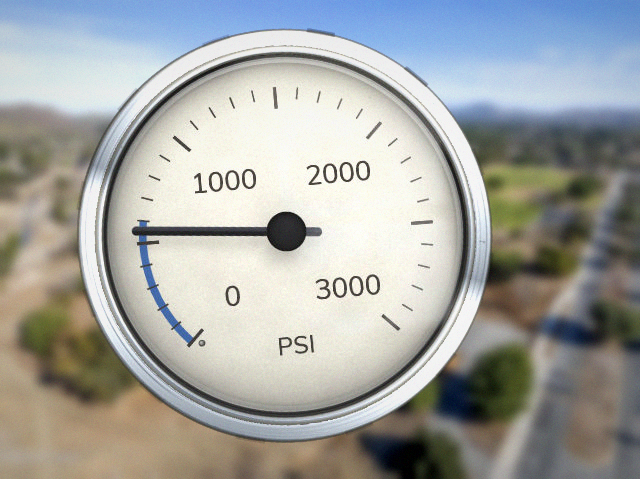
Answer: 550 psi
